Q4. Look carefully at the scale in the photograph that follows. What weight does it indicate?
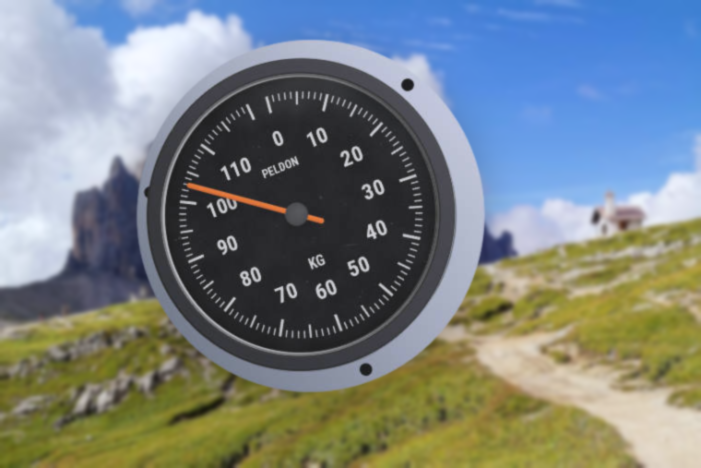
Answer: 103 kg
